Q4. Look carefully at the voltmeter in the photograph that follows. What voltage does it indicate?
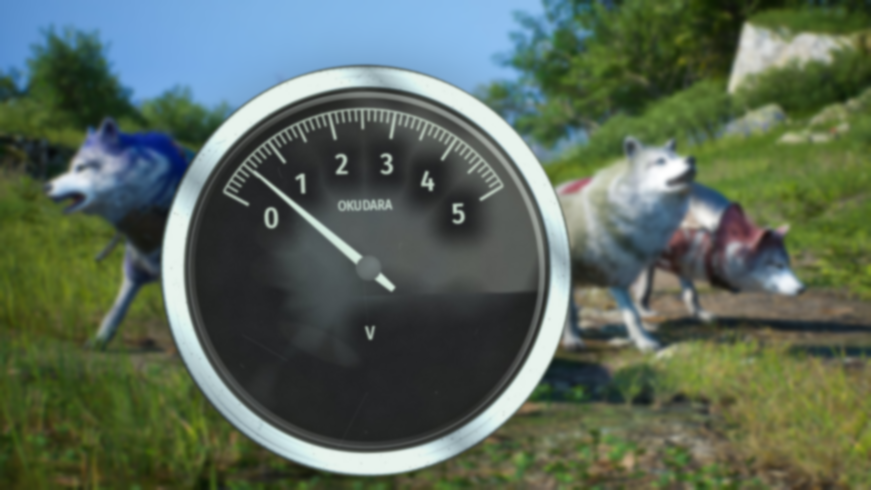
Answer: 0.5 V
